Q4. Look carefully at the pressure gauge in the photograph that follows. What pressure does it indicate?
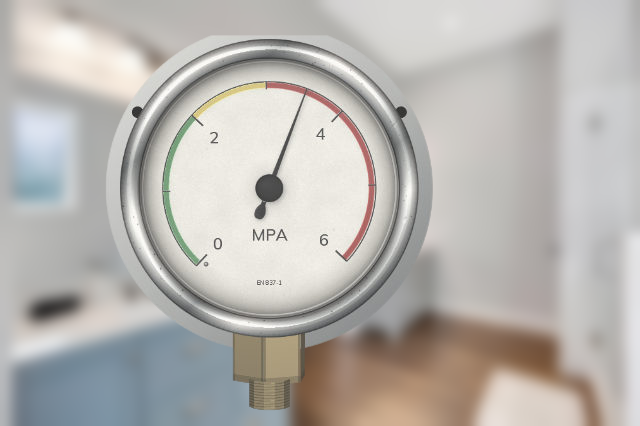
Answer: 3.5 MPa
